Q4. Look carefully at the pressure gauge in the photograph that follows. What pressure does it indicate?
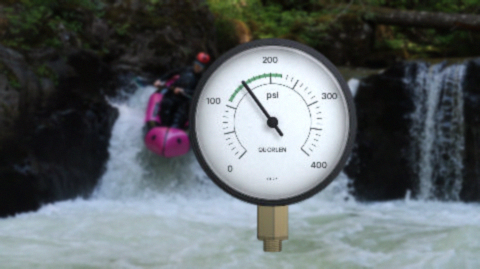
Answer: 150 psi
